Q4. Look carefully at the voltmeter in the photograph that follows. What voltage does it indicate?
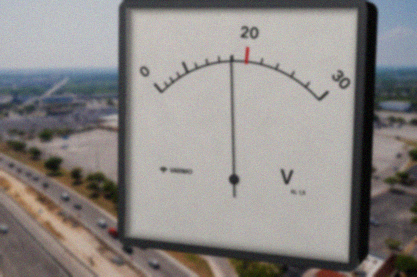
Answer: 18 V
